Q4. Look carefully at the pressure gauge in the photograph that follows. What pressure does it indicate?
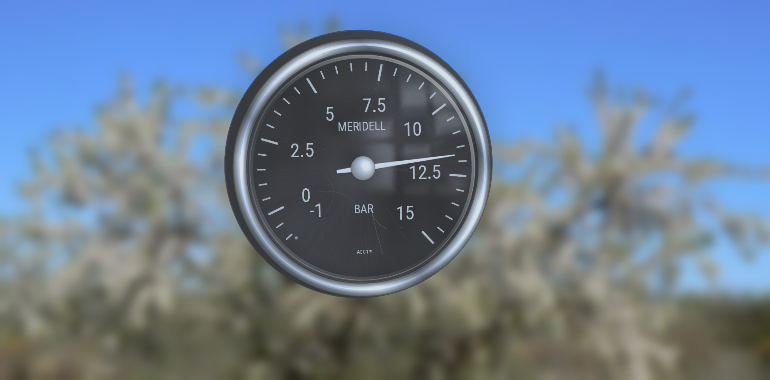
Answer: 11.75 bar
